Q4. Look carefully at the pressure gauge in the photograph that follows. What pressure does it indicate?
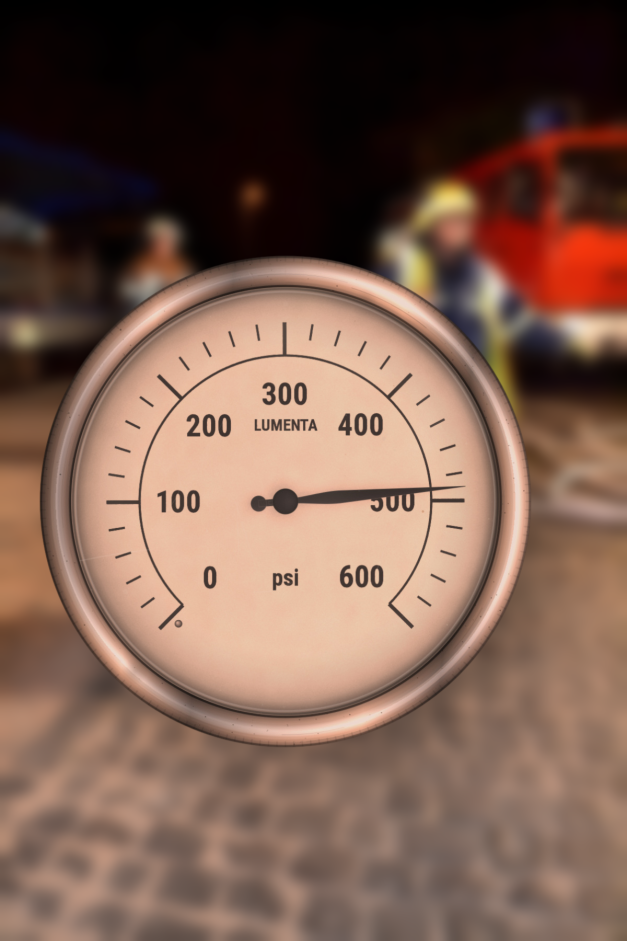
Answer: 490 psi
